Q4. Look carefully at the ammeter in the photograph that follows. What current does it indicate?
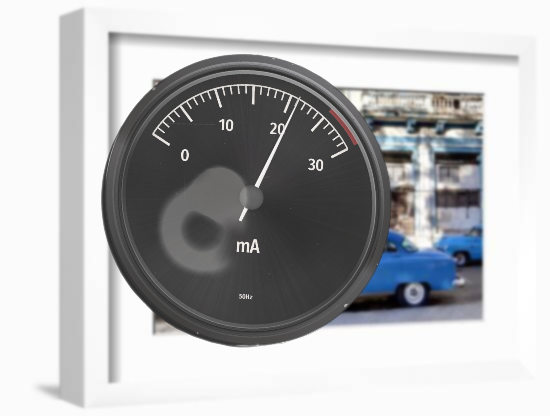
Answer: 21 mA
